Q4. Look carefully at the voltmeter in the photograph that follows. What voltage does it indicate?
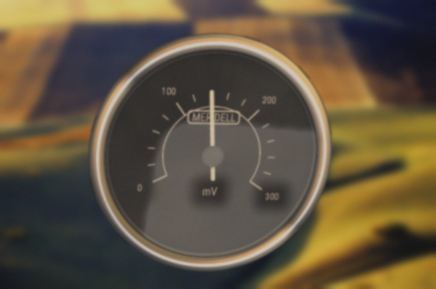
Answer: 140 mV
